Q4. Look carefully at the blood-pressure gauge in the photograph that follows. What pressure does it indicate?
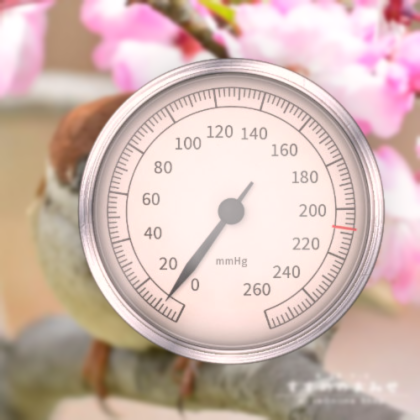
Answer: 8 mmHg
